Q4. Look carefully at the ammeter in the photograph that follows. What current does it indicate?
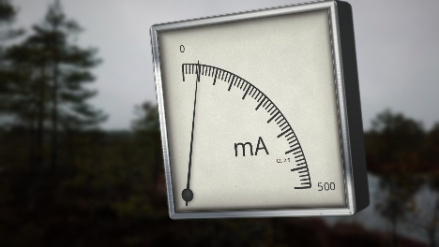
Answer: 50 mA
